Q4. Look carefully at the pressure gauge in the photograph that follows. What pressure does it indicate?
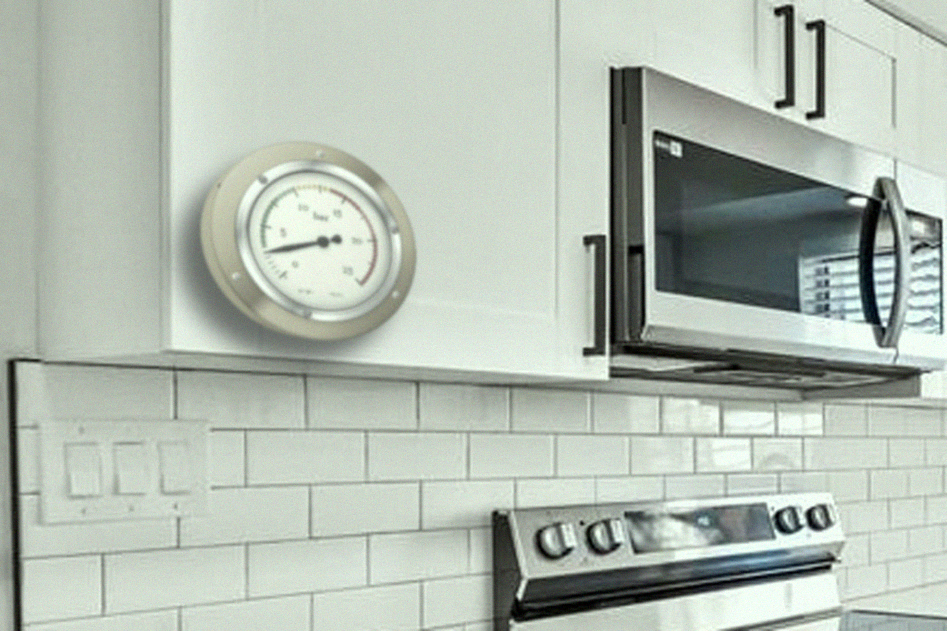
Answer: 2.5 bar
